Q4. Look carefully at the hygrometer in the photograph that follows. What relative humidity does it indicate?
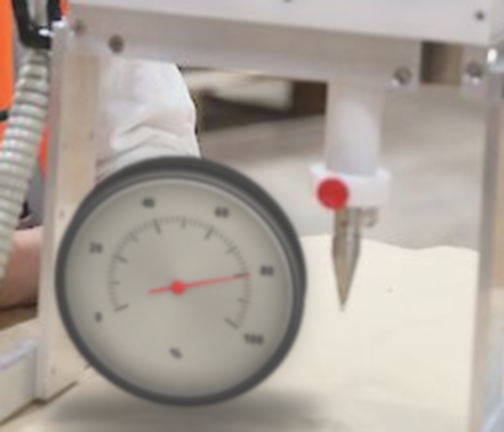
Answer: 80 %
